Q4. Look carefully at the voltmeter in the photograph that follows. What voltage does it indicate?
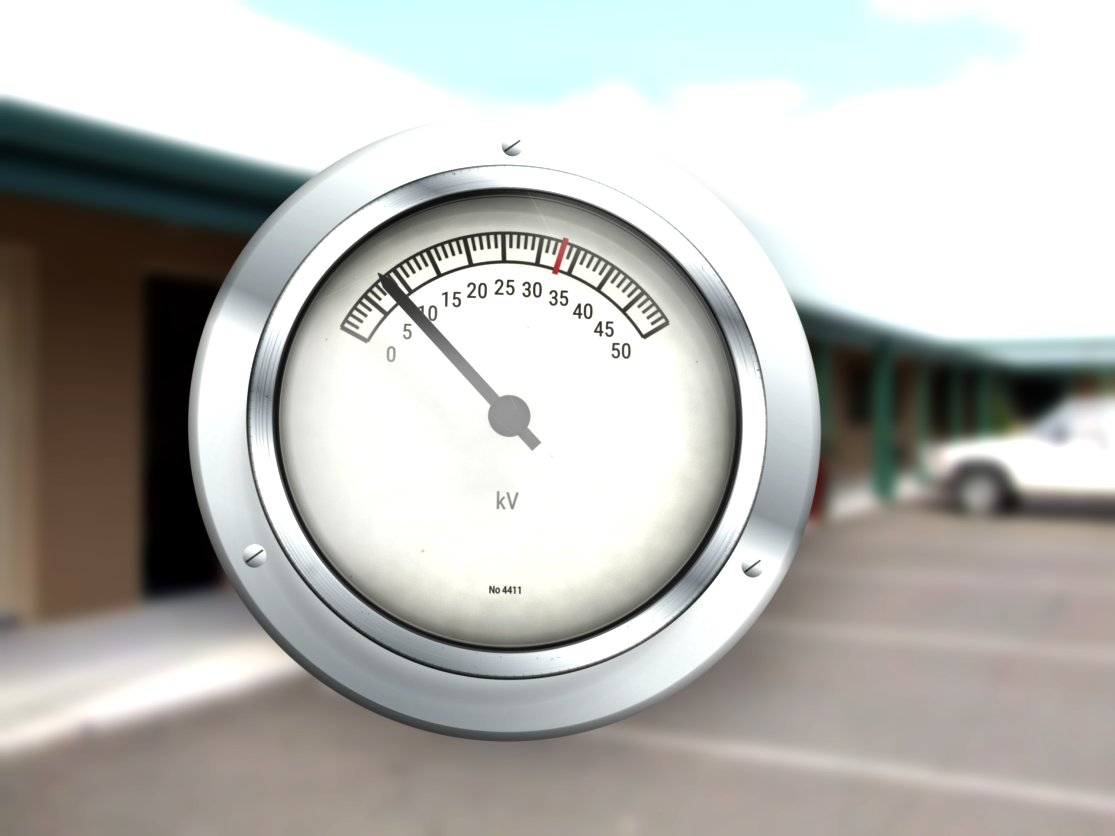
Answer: 8 kV
